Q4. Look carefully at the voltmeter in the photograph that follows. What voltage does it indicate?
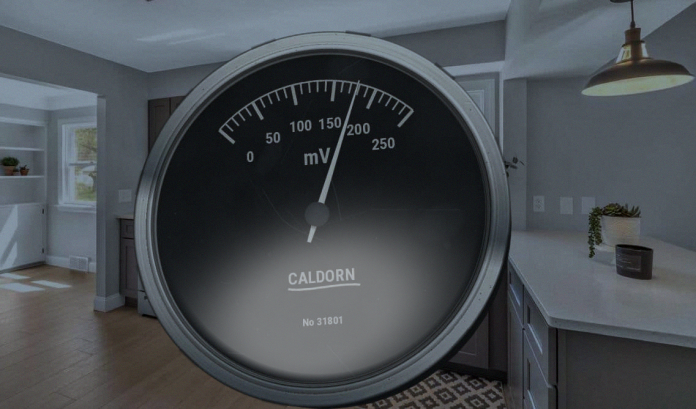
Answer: 180 mV
